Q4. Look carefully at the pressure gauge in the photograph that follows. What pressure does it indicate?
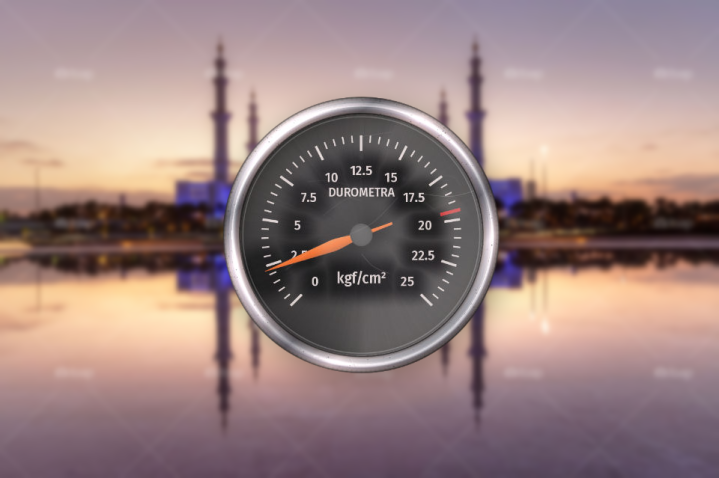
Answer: 2.25 kg/cm²
